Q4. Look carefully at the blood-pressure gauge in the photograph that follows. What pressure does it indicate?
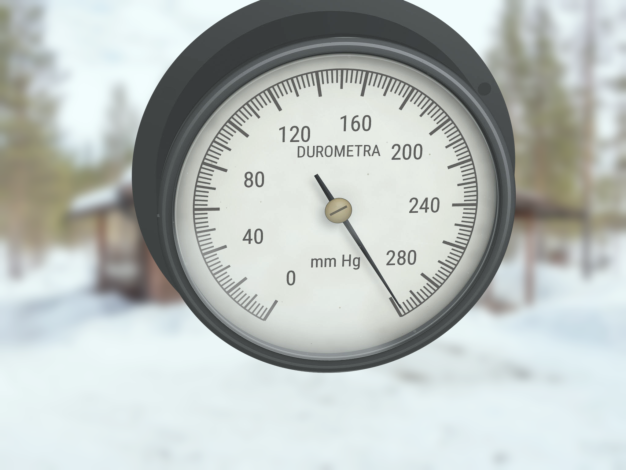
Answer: 298 mmHg
